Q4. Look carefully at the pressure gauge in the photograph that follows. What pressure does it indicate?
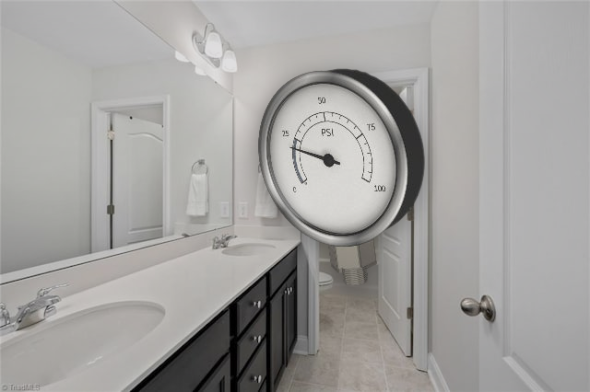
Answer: 20 psi
